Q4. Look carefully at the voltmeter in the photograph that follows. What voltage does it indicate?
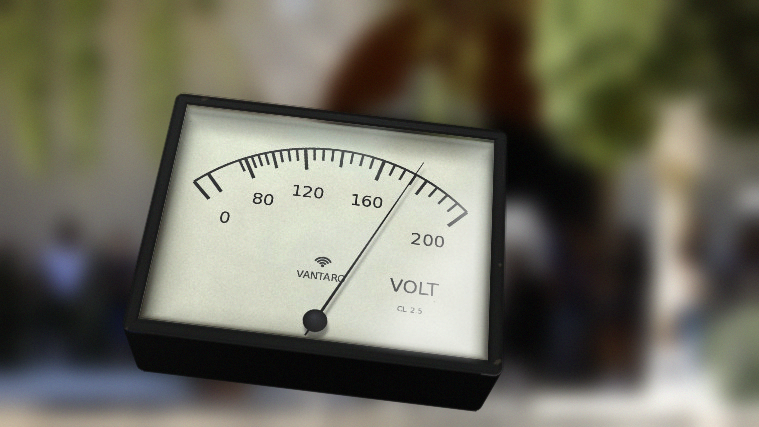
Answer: 175 V
